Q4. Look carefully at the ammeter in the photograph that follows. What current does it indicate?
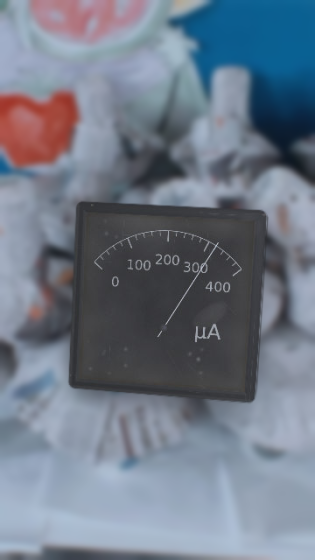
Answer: 320 µA
